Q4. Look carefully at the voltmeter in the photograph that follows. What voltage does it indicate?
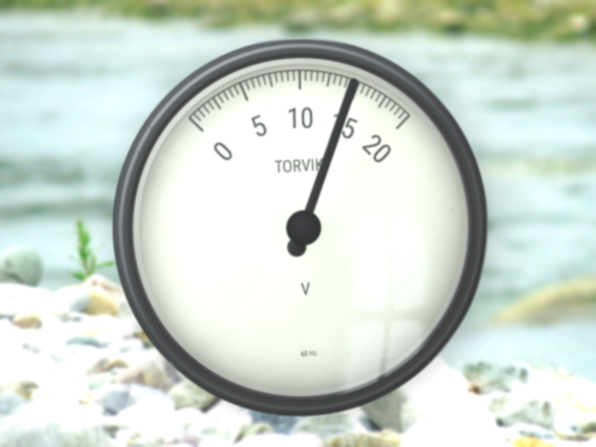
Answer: 14.5 V
